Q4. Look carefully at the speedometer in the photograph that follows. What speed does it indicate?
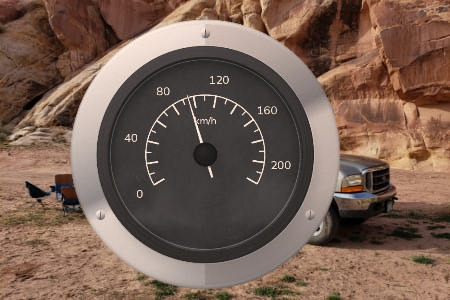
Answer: 95 km/h
